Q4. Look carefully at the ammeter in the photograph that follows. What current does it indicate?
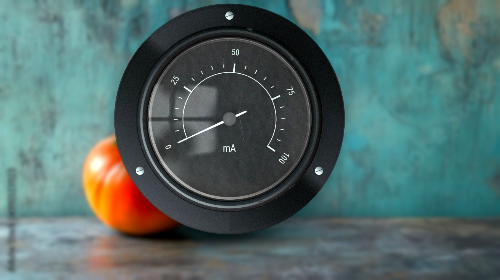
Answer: 0 mA
